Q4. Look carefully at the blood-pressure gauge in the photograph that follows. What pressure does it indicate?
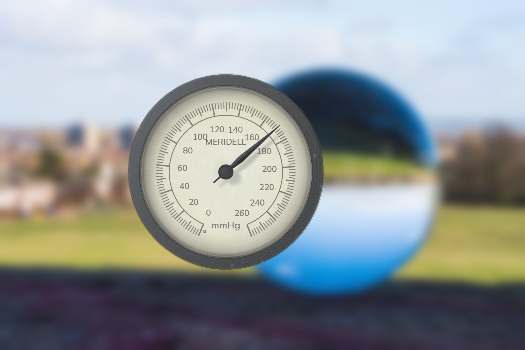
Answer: 170 mmHg
